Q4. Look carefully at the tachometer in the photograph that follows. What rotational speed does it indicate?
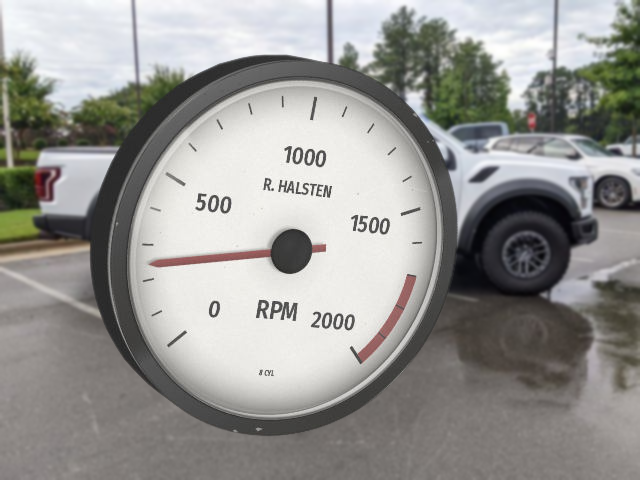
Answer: 250 rpm
